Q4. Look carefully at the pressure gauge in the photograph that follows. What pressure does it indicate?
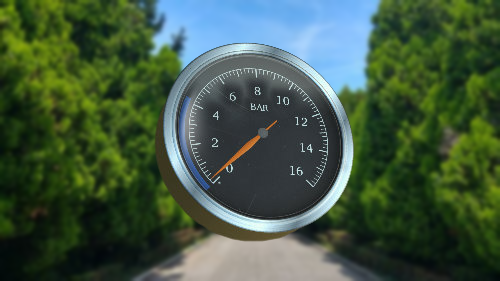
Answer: 0.2 bar
